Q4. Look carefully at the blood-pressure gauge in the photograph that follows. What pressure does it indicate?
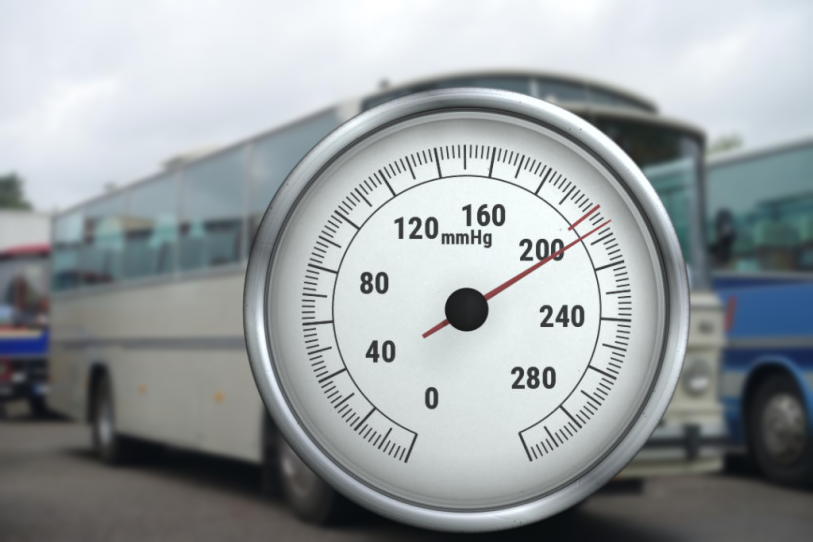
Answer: 206 mmHg
